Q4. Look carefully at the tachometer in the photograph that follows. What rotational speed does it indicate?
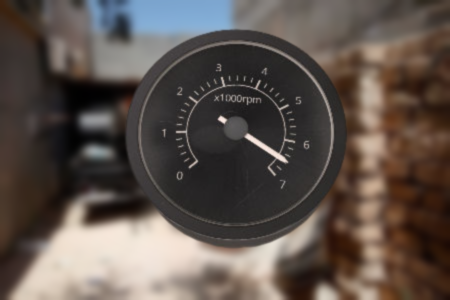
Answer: 6600 rpm
